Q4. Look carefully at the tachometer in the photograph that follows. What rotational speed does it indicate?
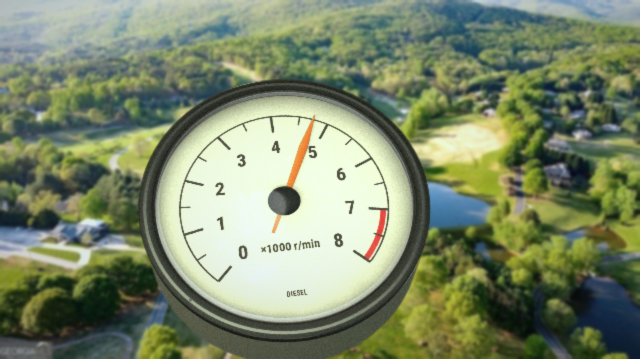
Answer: 4750 rpm
